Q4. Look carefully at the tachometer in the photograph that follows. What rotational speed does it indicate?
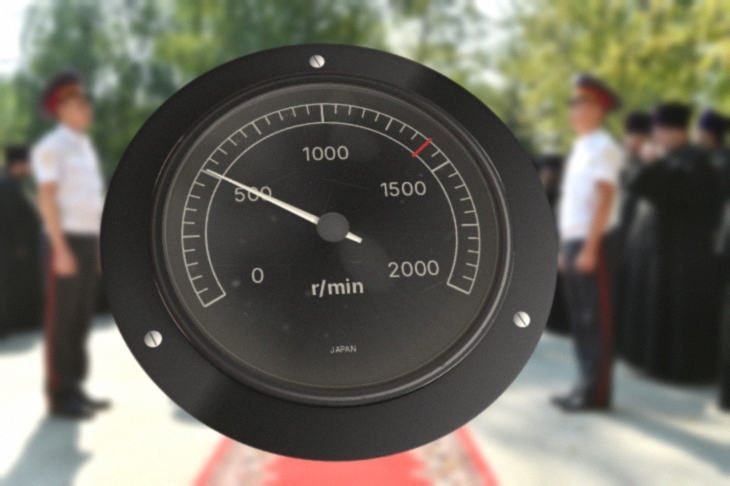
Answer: 500 rpm
